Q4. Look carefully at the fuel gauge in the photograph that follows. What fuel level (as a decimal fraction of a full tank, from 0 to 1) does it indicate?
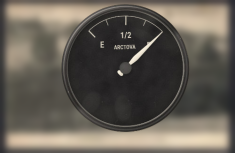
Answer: 1
